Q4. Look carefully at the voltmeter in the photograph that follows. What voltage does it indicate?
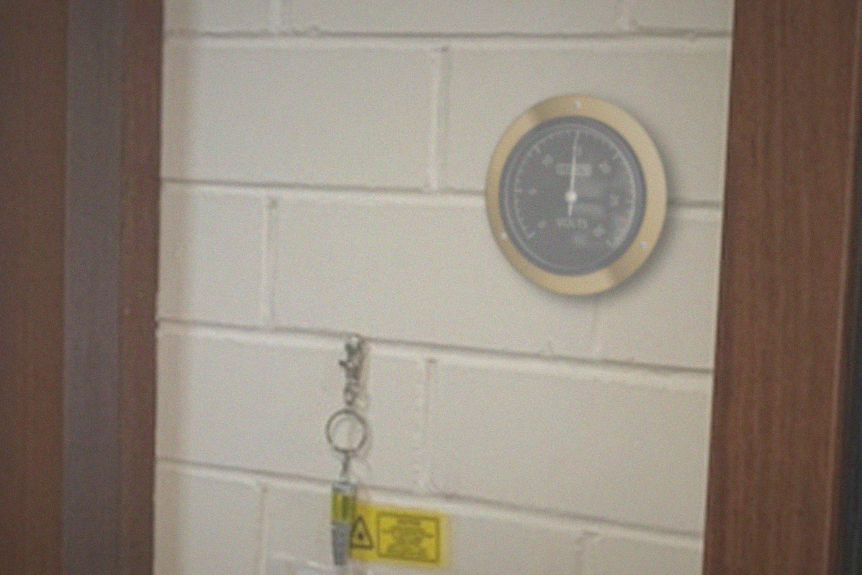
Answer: 15 V
